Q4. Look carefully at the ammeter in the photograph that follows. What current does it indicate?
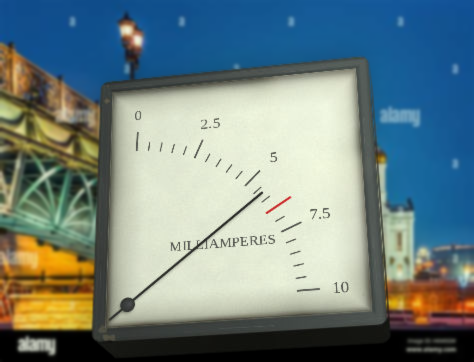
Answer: 5.75 mA
